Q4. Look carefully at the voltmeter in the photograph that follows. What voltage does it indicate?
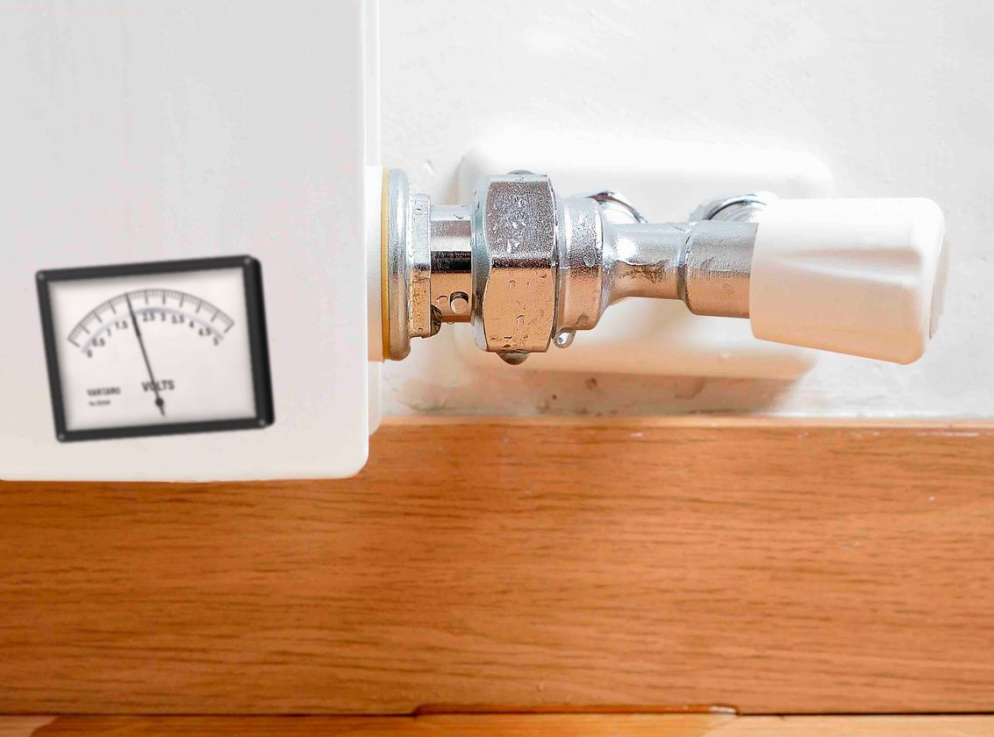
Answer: 2 V
